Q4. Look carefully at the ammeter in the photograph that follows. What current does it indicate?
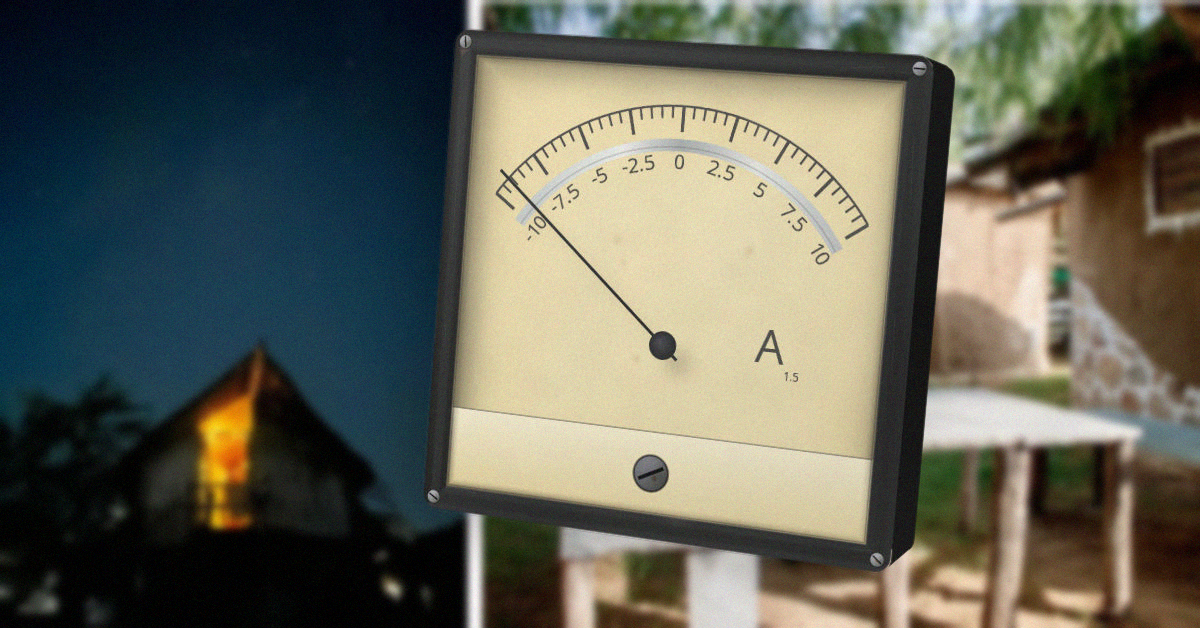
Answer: -9 A
